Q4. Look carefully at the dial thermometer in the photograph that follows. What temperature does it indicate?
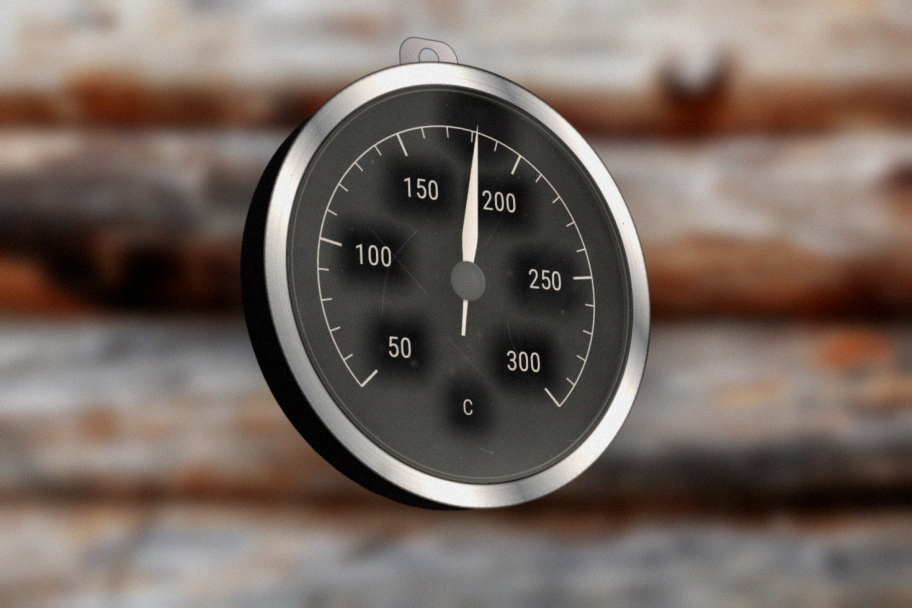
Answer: 180 °C
